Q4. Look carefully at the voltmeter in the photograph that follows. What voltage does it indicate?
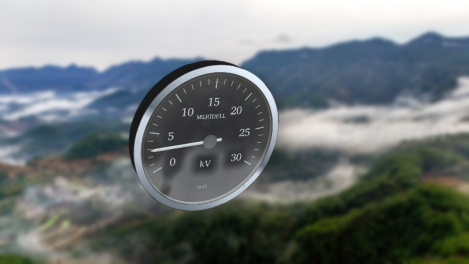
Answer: 3 kV
